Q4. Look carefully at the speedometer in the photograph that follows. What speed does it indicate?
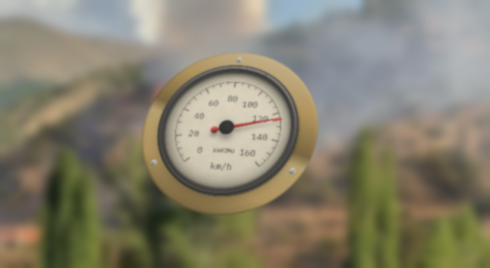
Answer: 125 km/h
